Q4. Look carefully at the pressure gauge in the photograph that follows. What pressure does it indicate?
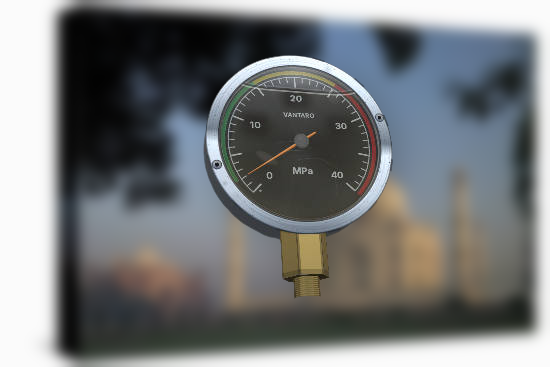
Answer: 2 MPa
